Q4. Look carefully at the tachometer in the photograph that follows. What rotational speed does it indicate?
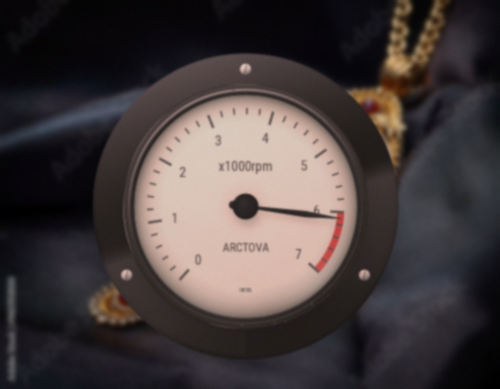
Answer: 6100 rpm
